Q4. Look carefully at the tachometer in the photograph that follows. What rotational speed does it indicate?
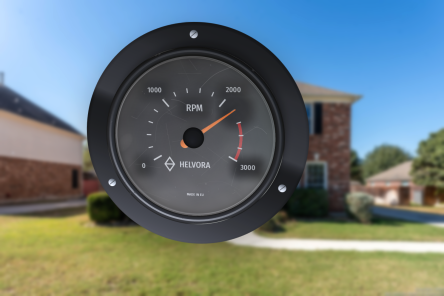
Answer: 2200 rpm
